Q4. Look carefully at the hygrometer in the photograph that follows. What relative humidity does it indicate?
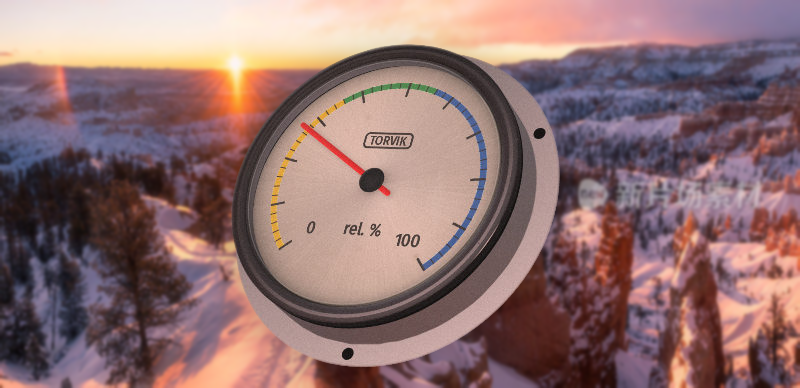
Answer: 27 %
